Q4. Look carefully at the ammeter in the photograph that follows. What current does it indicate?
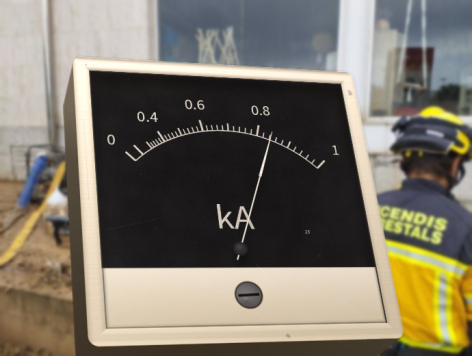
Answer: 0.84 kA
